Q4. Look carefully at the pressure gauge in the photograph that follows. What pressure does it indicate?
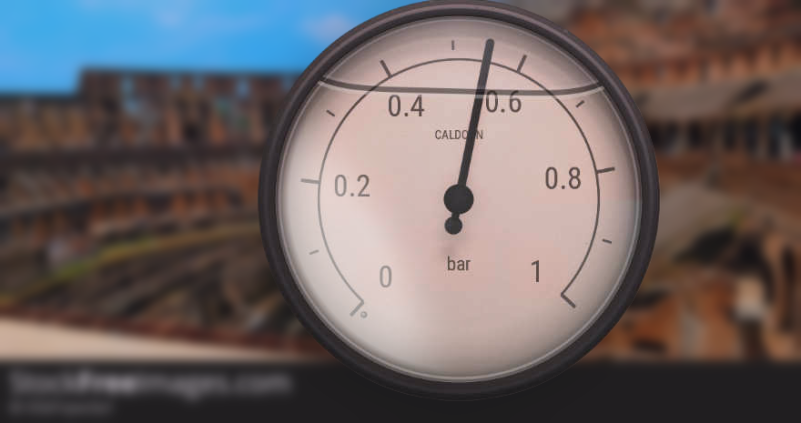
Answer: 0.55 bar
